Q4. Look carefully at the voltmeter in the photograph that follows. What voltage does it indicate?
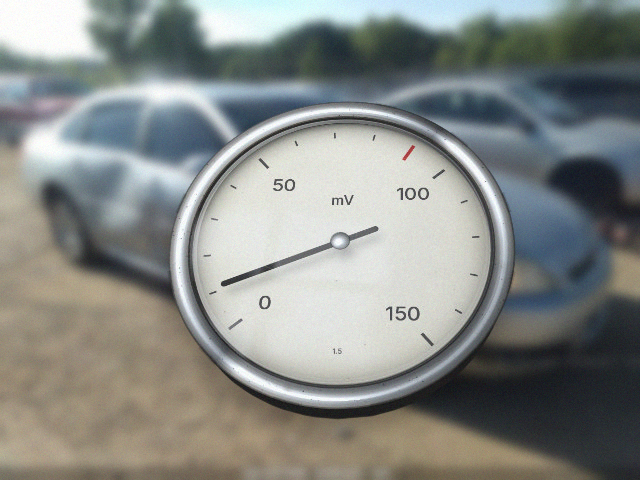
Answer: 10 mV
